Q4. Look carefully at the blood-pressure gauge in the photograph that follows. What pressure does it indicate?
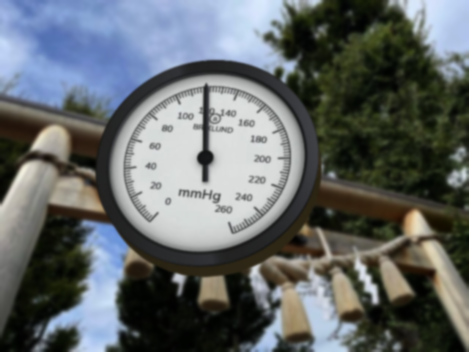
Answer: 120 mmHg
